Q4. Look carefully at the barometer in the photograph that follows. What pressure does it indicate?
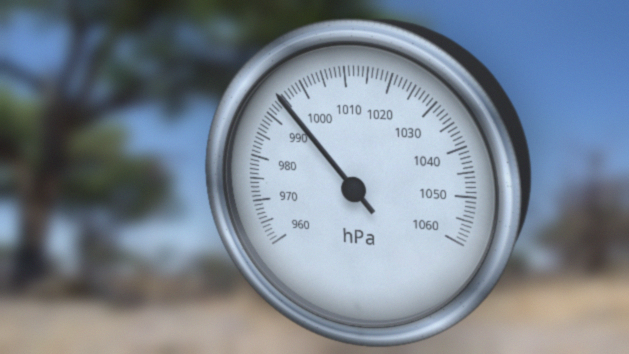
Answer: 995 hPa
